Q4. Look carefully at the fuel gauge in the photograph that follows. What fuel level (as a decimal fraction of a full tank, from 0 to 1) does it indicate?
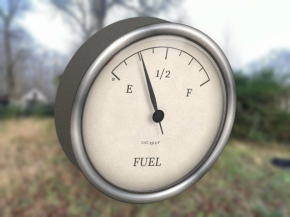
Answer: 0.25
